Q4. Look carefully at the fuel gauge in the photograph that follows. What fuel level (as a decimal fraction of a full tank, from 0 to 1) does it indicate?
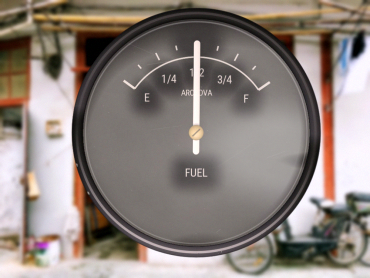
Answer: 0.5
